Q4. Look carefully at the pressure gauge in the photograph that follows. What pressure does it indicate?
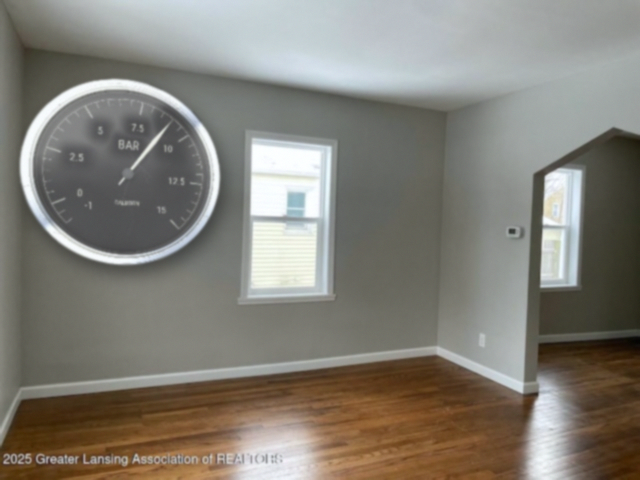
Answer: 9 bar
